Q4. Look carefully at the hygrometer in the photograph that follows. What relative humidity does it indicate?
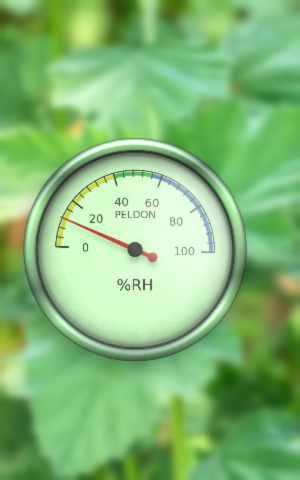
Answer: 12 %
